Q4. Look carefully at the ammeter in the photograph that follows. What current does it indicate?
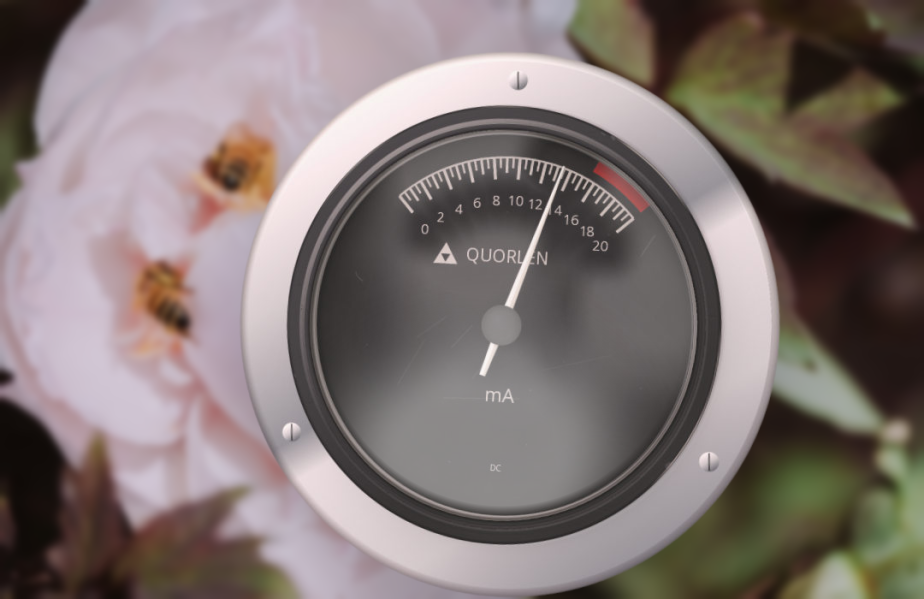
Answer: 13.5 mA
